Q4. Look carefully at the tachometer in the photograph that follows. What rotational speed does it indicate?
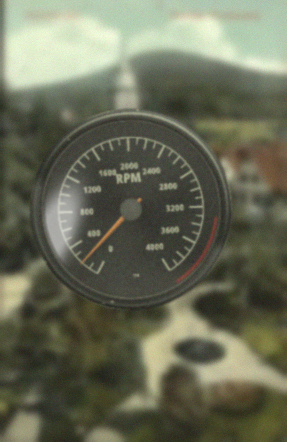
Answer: 200 rpm
